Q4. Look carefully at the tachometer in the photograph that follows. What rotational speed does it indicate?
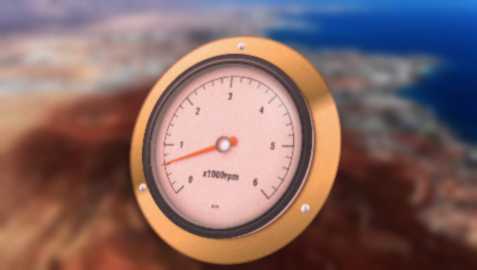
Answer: 600 rpm
